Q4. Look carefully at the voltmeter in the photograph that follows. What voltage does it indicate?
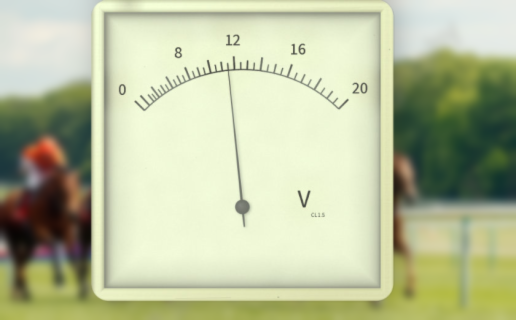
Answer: 11.5 V
